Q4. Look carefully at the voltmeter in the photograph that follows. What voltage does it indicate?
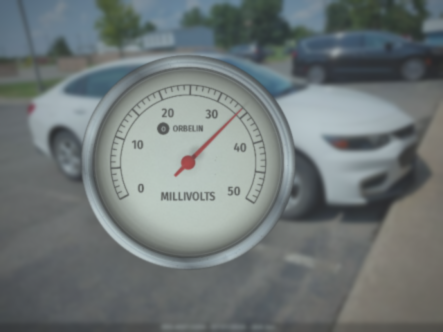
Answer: 34 mV
